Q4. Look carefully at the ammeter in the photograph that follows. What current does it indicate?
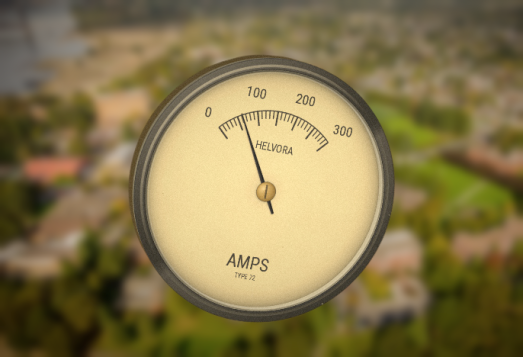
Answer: 60 A
